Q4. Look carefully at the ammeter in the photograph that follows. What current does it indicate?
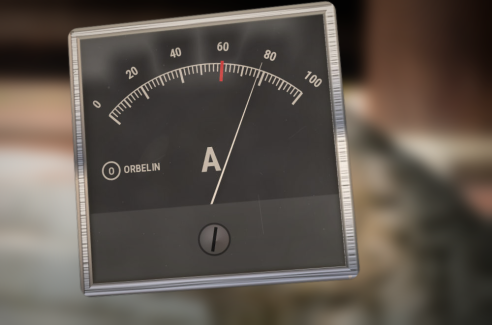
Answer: 78 A
